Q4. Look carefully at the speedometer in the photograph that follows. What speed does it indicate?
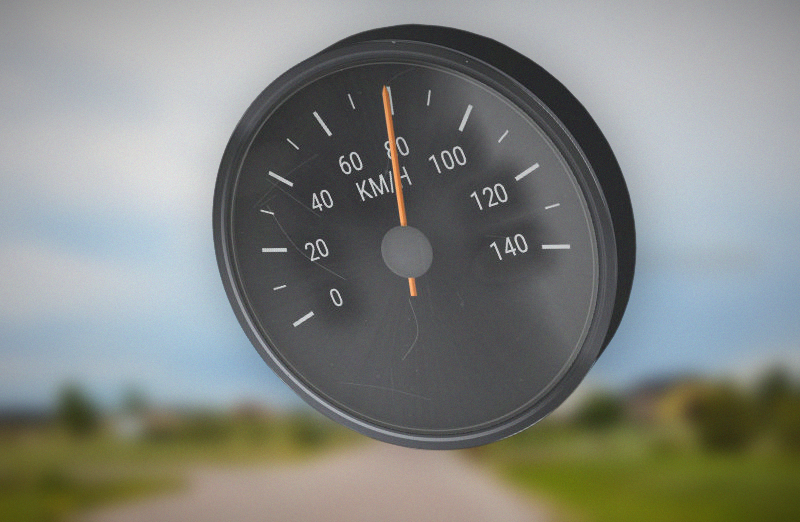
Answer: 80 km/h
